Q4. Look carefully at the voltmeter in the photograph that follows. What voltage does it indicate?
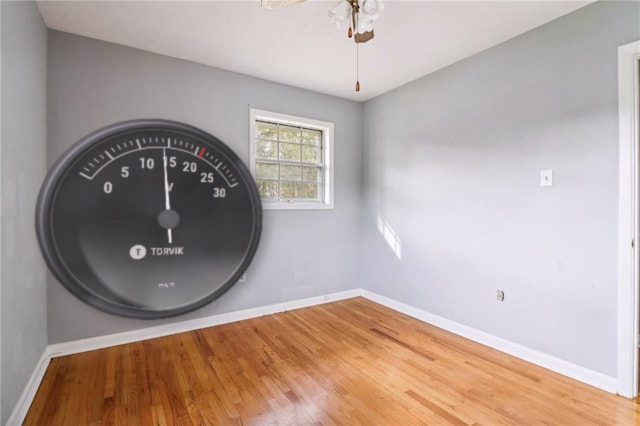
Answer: 14 V
